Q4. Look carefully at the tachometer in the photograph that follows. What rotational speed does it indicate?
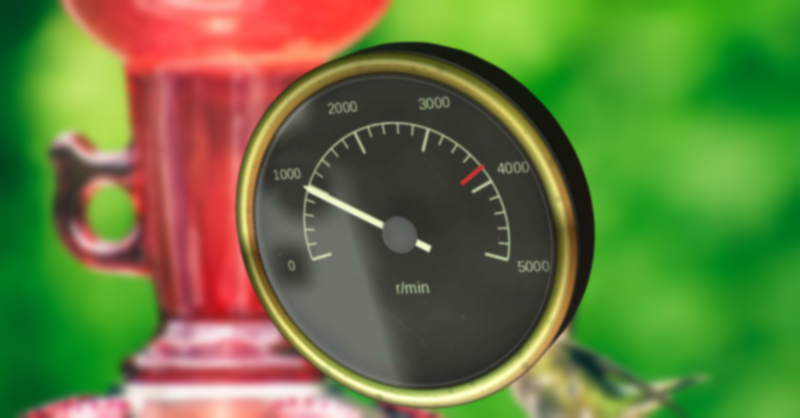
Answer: 1000 rpm
